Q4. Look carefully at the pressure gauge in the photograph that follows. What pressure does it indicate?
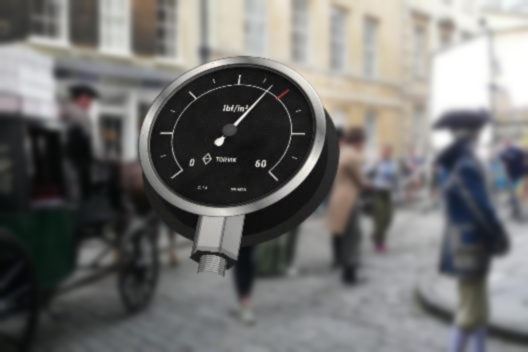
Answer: 37.5 psi
